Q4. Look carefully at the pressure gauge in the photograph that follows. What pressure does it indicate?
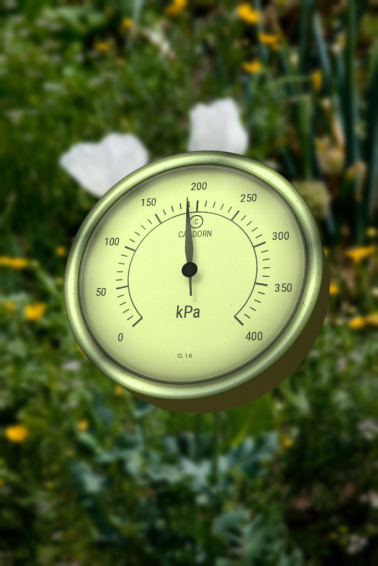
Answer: 190 kPa
